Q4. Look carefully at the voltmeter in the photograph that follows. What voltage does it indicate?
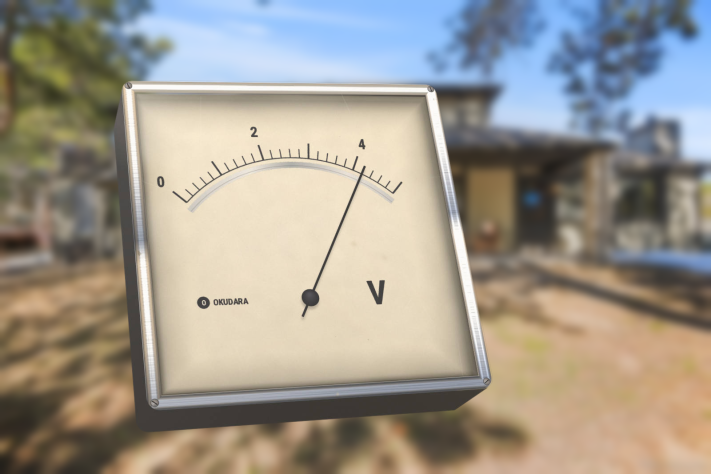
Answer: 4.2 V
